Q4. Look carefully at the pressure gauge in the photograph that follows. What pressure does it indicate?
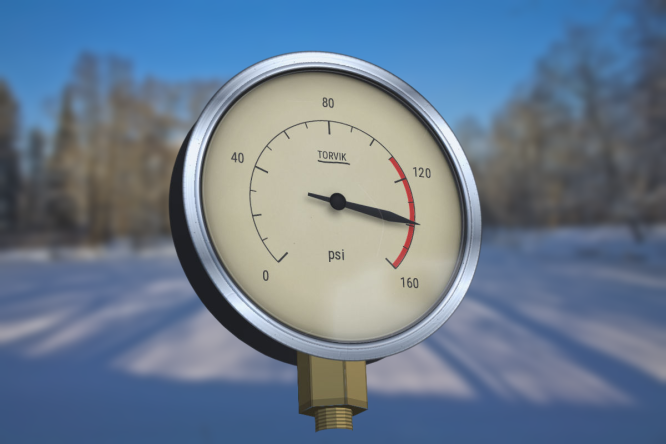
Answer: 140 psi
